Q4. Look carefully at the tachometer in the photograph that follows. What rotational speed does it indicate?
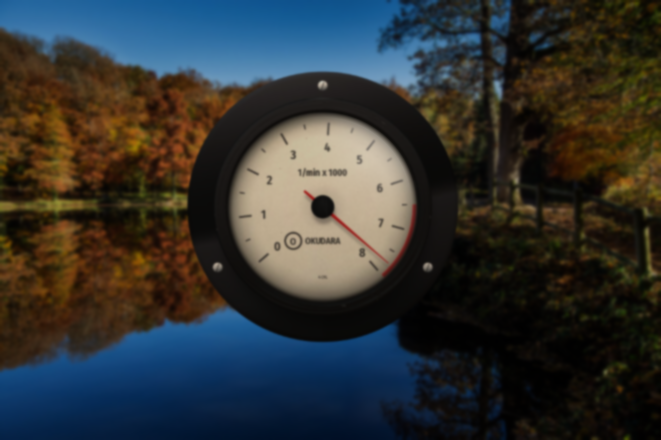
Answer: 7750 rpm
